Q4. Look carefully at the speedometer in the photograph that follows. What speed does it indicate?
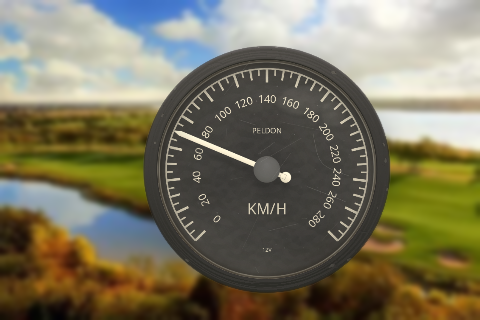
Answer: 70 km/h
